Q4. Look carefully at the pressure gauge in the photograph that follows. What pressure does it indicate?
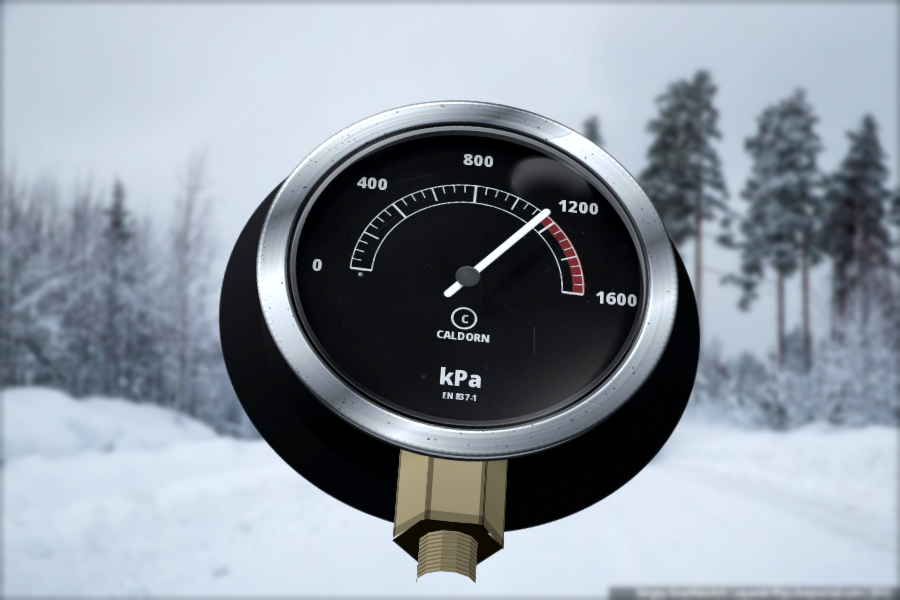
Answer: 1150 kPa
